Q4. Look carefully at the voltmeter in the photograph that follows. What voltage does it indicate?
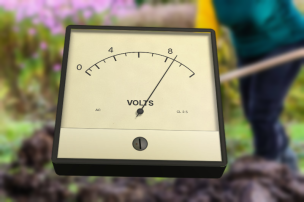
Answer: 8.5 V
